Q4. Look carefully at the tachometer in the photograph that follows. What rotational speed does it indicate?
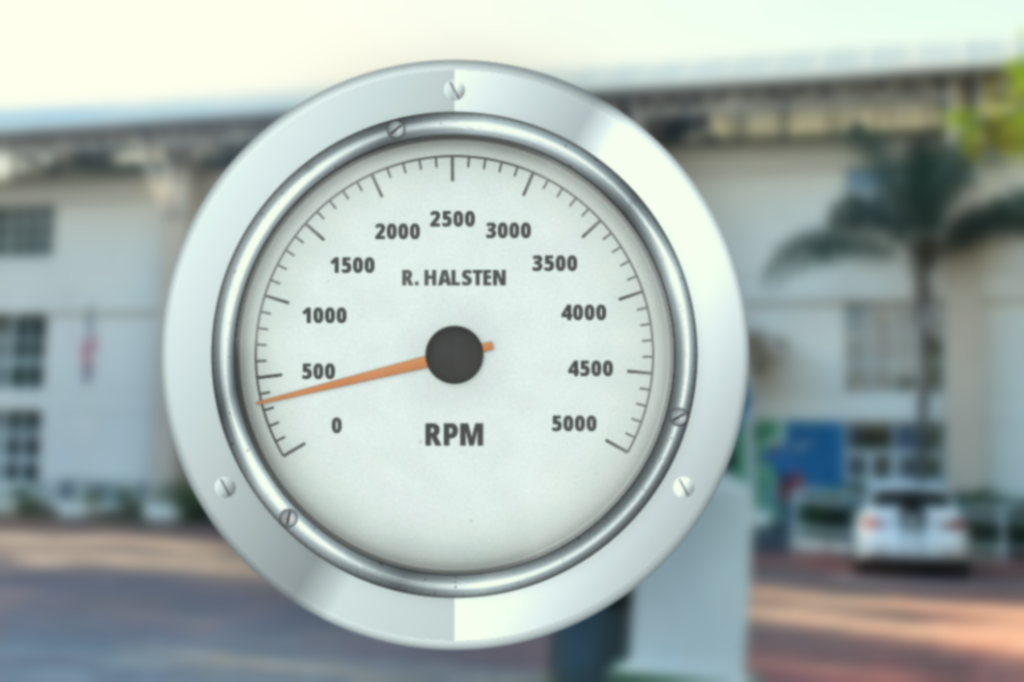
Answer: 350 rpm
